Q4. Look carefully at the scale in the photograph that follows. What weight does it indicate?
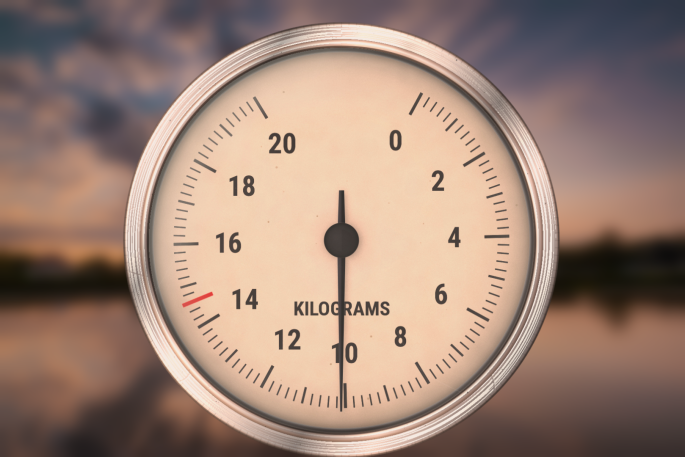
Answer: 10.1 kg
